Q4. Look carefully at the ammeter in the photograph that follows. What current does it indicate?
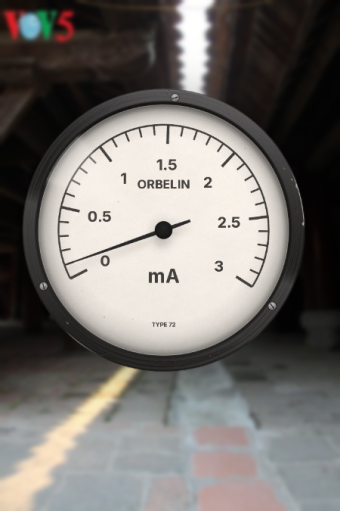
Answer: 0.1 mA
